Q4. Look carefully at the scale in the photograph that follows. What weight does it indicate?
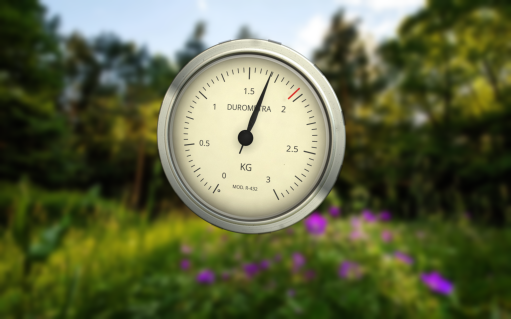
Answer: 1.7 kg
